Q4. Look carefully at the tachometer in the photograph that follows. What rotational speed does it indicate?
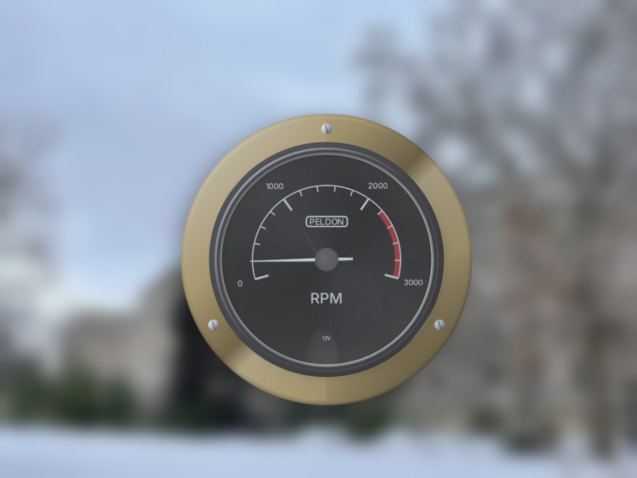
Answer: 200 rpm
